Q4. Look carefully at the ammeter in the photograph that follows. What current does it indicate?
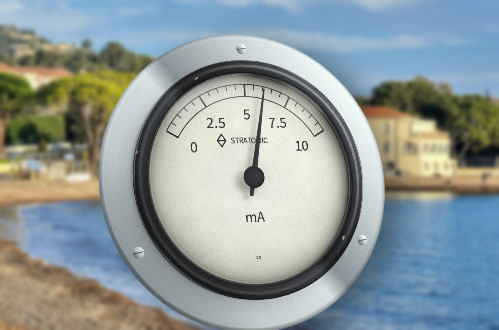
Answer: 6 mA
